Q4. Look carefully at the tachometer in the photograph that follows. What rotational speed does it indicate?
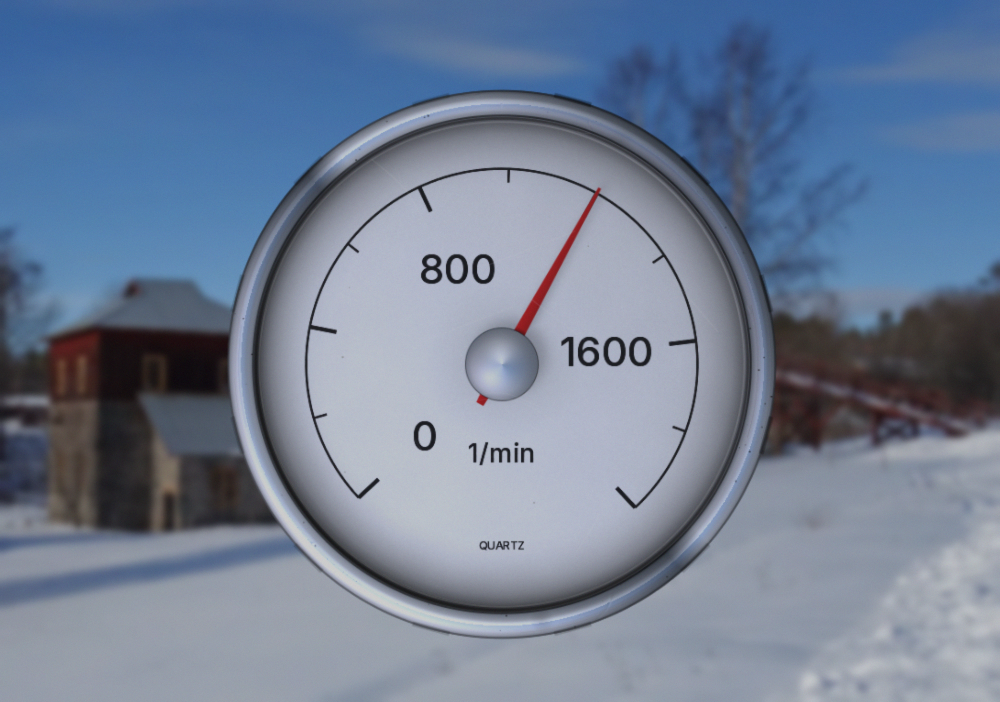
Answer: 1200 rpm
